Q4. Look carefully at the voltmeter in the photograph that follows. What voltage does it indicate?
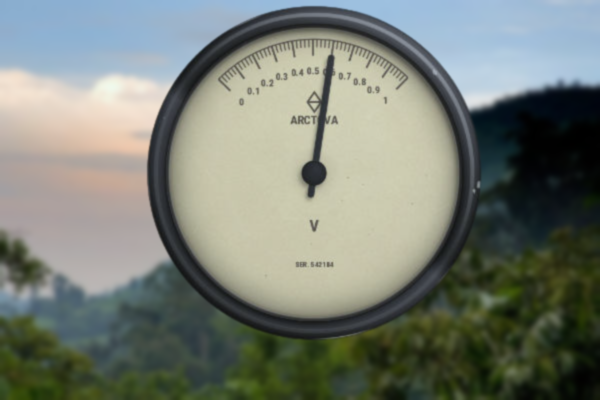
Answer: 0.6 V
